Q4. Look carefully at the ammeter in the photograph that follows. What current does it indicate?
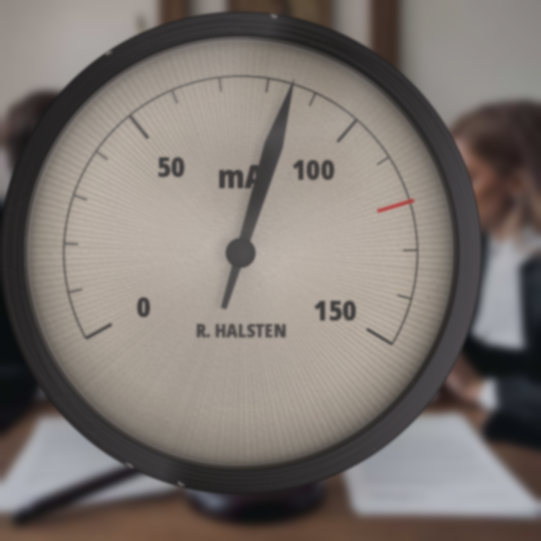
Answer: 85 mA
